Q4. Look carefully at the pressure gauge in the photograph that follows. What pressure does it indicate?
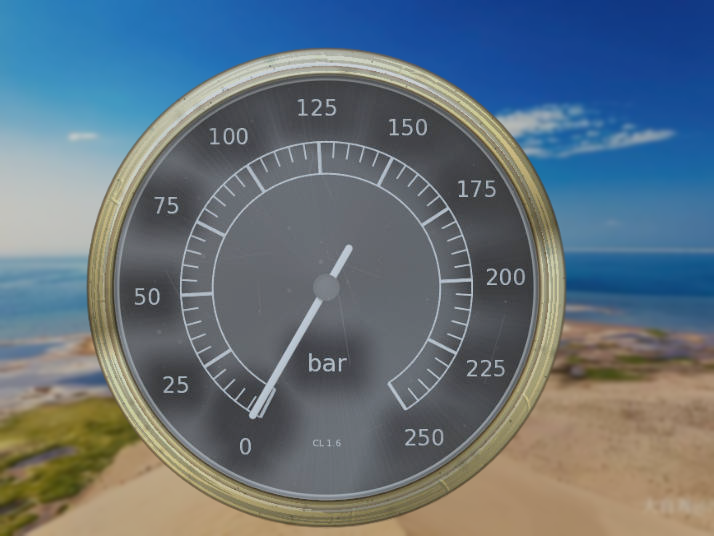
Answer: 2.5 bar
